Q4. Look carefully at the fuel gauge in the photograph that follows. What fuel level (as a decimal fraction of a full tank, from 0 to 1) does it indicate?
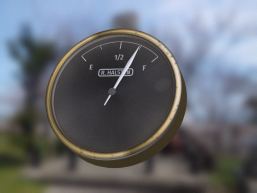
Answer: 0.75
